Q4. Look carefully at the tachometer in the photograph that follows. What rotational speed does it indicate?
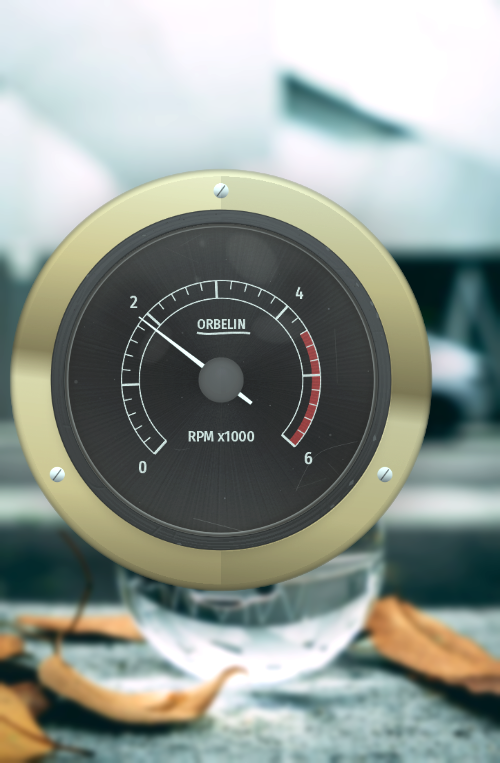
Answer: 1900 rpm
